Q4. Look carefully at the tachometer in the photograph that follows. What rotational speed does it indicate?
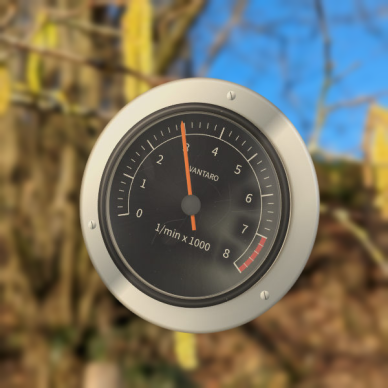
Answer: 3000 rpm
